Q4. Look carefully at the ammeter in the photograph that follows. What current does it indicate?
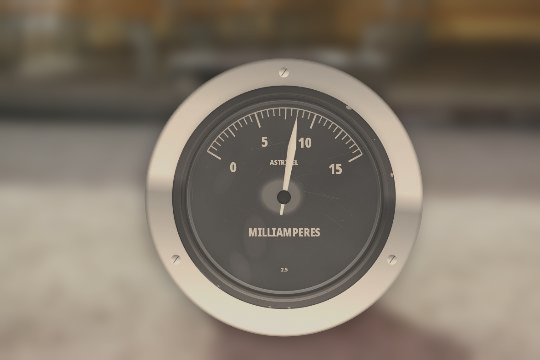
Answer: 8.5 mA
